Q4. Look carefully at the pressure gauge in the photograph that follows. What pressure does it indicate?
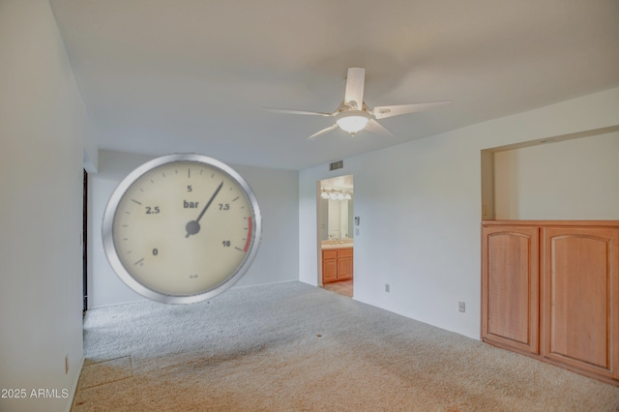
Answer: 6.5 bar
